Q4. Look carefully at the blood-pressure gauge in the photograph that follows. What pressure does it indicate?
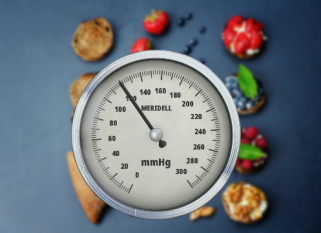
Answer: 120 mmHg
